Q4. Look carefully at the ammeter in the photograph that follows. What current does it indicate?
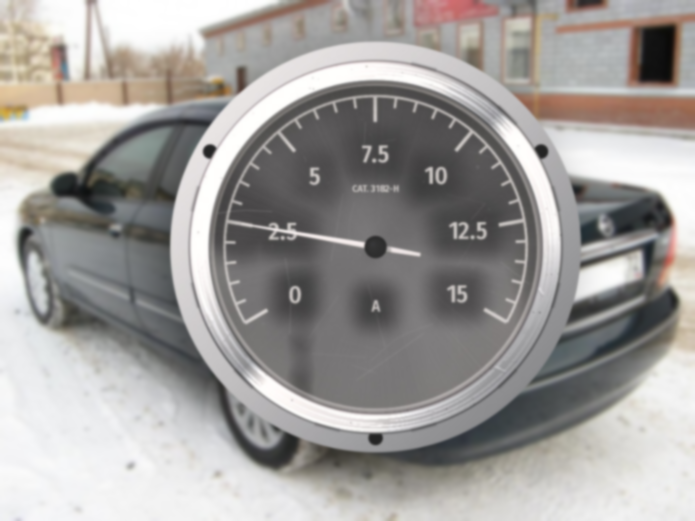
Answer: 2.5 A
